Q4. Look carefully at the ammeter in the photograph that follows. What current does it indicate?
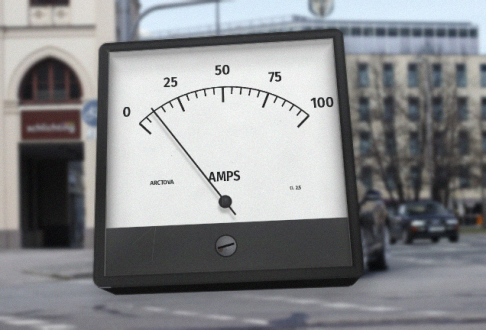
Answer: 10 A
